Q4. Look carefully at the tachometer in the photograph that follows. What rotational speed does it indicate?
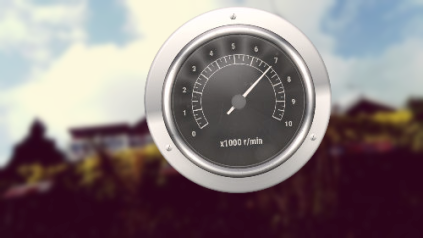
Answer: 7000 rpm
